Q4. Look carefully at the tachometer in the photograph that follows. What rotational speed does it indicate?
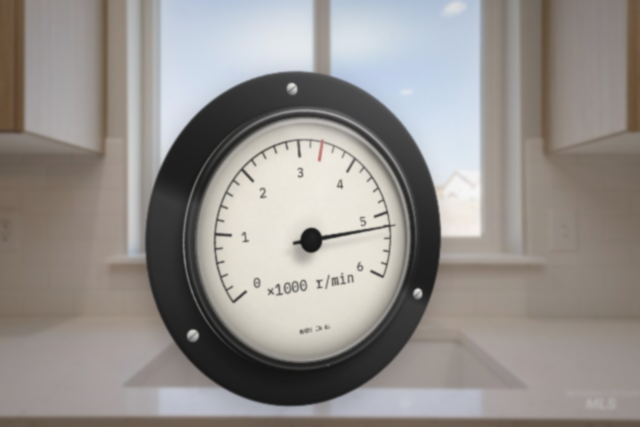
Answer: 5200 rpm
